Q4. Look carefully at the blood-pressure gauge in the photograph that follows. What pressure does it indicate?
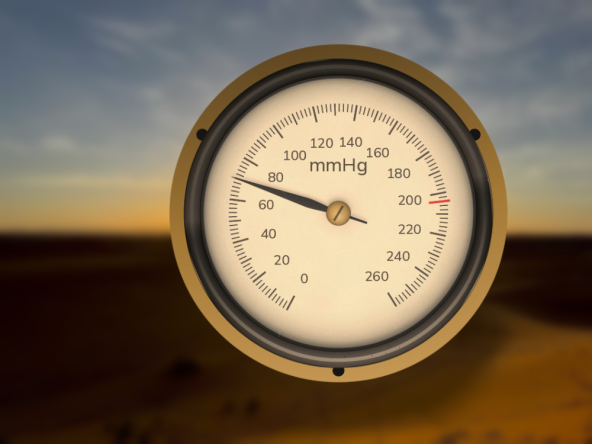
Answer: 70 mmHg
